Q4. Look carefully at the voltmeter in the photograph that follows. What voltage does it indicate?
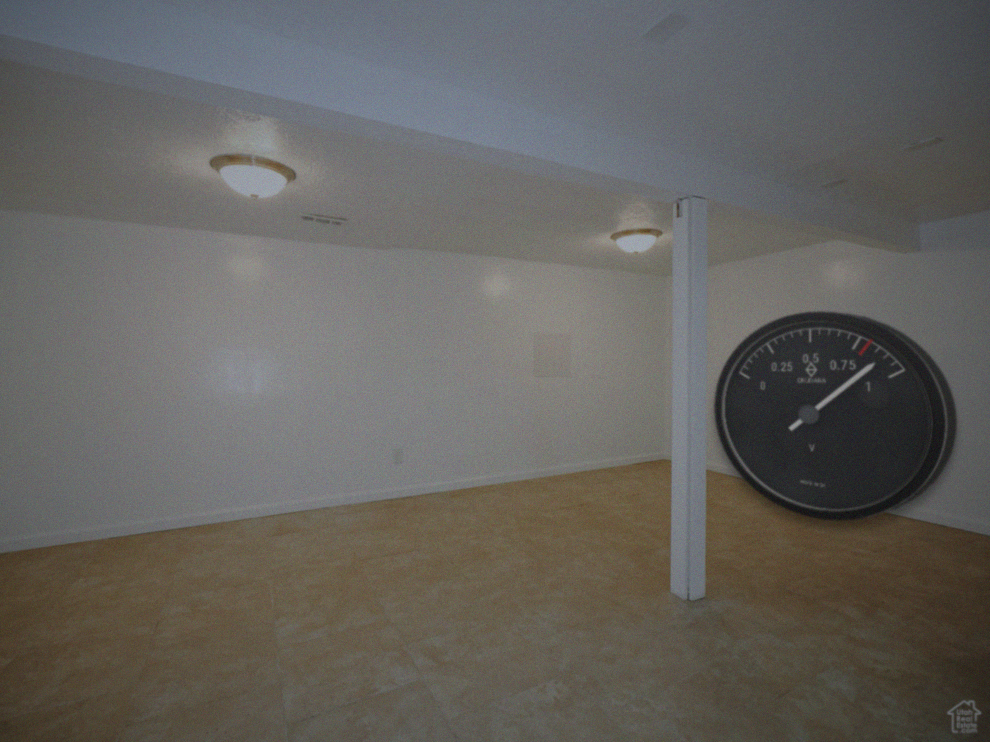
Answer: 0.9 V
